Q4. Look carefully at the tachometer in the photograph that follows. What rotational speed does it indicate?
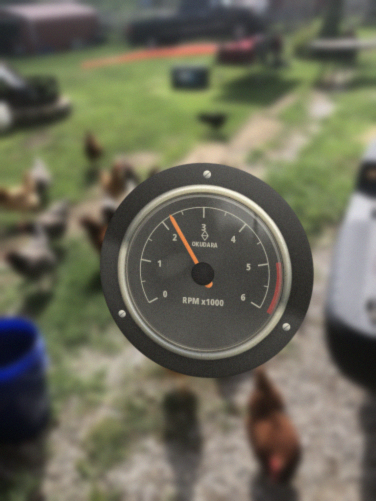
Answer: 2250 rpm
